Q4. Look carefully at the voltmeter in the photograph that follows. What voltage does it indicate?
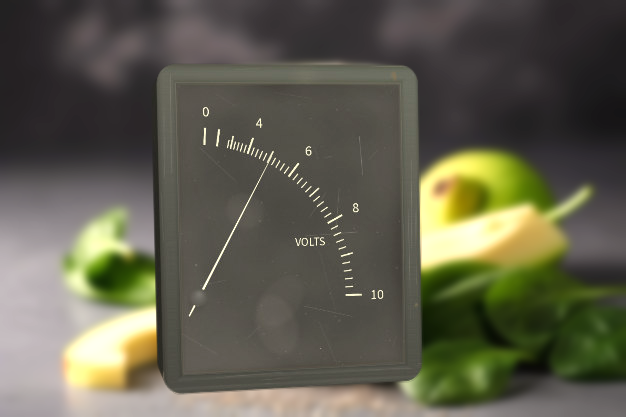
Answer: 5 V
